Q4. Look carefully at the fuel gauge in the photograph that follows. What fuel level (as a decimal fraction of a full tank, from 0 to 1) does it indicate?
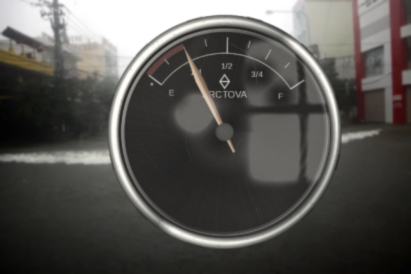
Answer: 0.25
